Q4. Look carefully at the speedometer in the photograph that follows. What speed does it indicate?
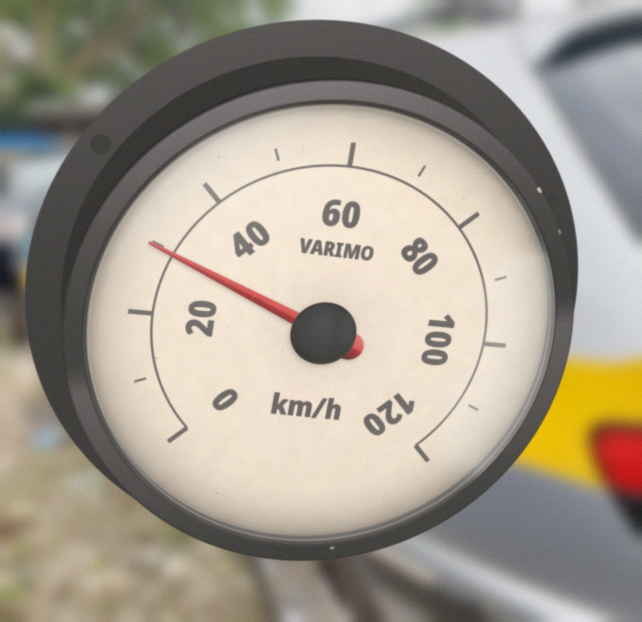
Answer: 30 km/h
